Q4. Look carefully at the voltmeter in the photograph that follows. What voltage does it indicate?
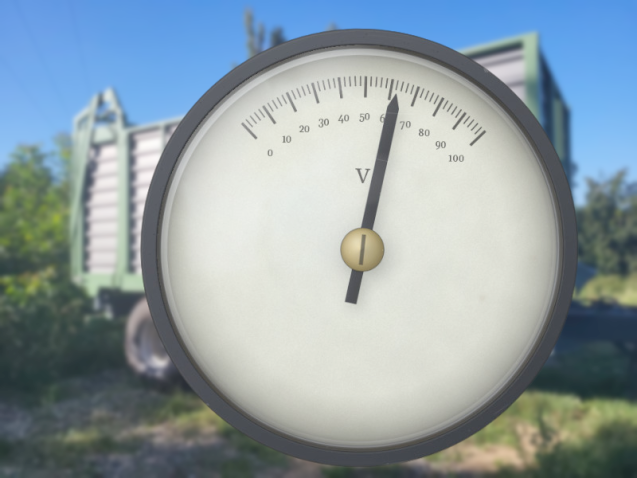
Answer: 62 V
